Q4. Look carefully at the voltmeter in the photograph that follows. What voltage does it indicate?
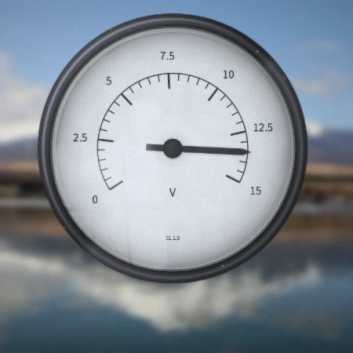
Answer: 13.5 V
